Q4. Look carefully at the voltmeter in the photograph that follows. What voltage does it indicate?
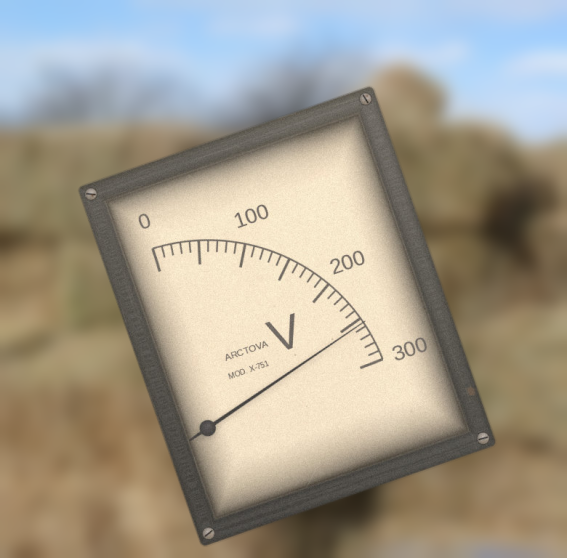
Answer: 255 V
